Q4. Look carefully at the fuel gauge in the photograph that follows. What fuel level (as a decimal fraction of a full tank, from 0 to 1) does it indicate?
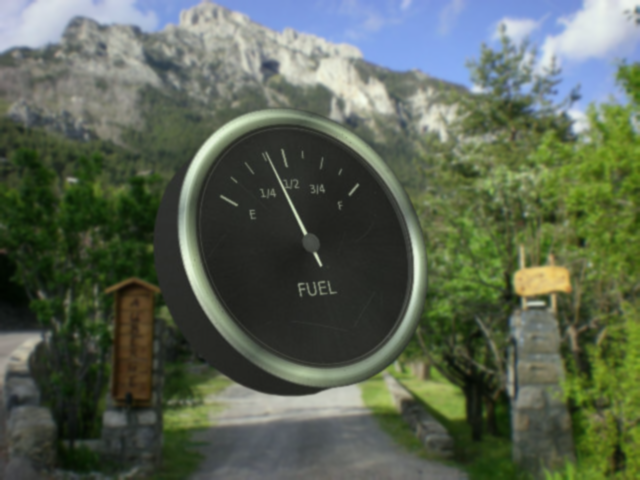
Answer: 0.375
